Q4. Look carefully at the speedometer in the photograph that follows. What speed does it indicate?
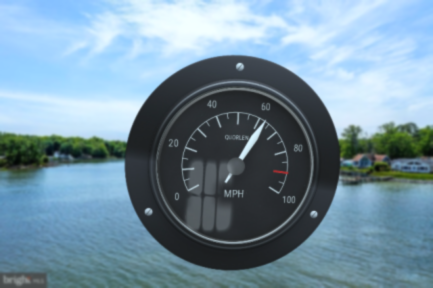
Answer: 62.5 mph
